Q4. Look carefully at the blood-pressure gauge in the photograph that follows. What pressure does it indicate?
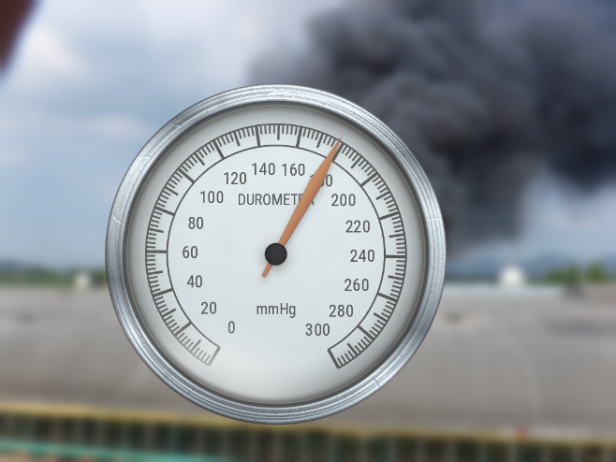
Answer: 178 mmHg
